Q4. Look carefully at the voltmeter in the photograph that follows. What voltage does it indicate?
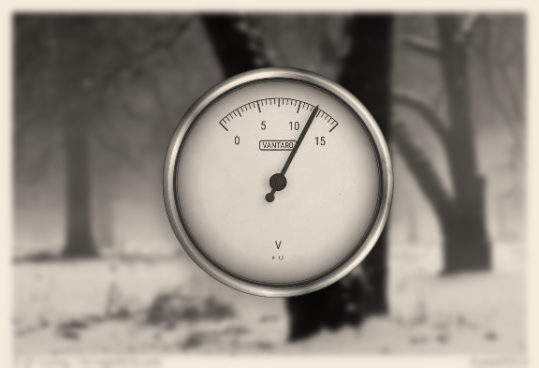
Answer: 12 V
